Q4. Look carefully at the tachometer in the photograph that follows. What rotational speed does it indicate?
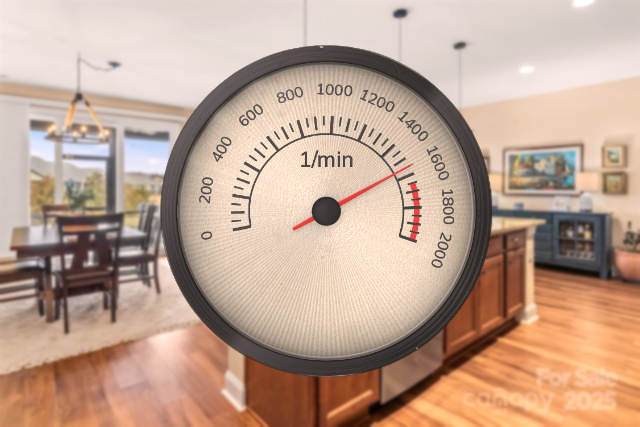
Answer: 1550 rpm
